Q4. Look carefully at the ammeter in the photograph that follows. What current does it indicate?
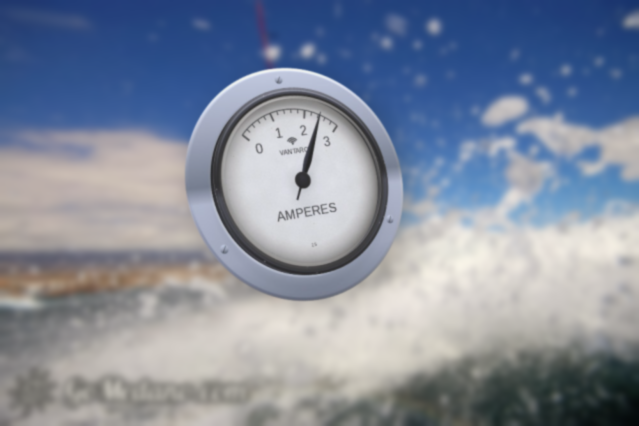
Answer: 2.4 A
